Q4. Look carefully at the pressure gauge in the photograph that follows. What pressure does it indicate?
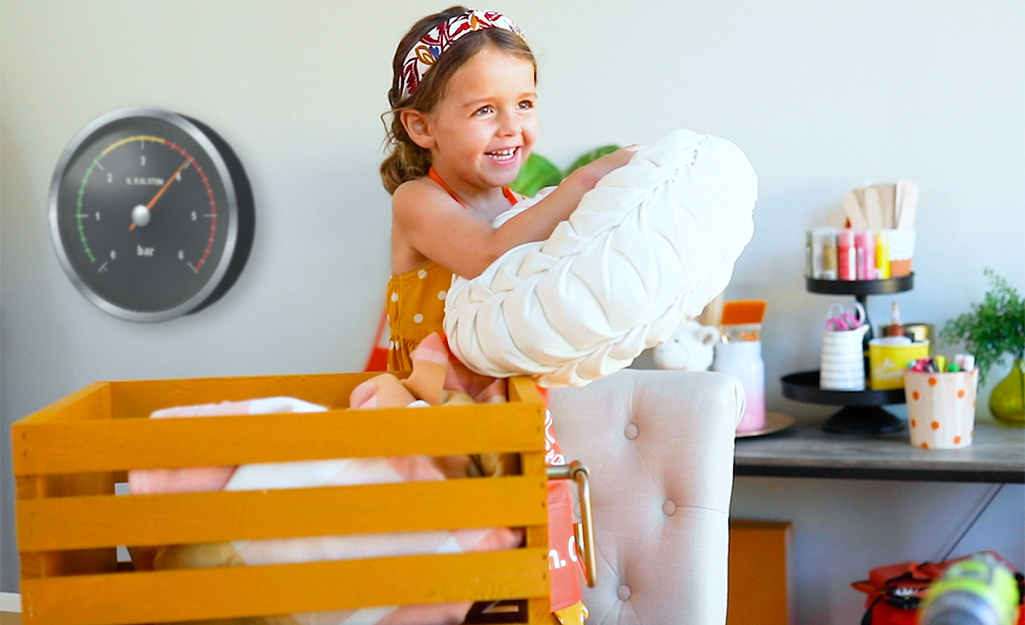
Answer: 4 bar
